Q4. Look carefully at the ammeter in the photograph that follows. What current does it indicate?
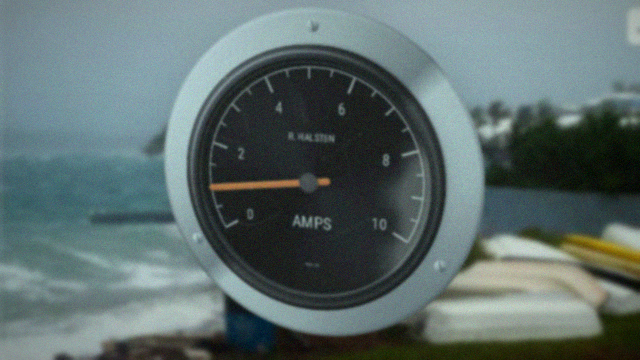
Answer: 1 A
